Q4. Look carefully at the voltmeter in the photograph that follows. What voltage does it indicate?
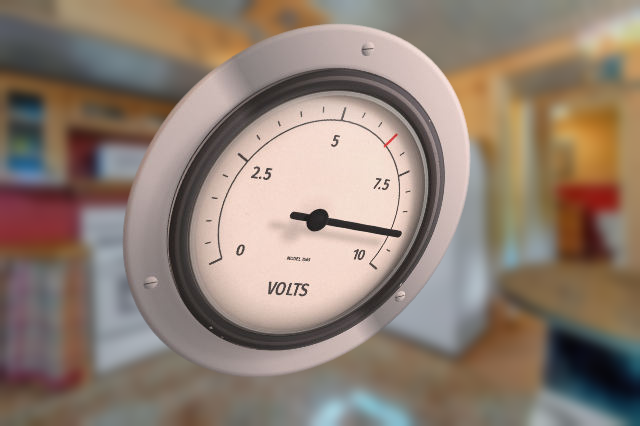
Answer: 9 V
